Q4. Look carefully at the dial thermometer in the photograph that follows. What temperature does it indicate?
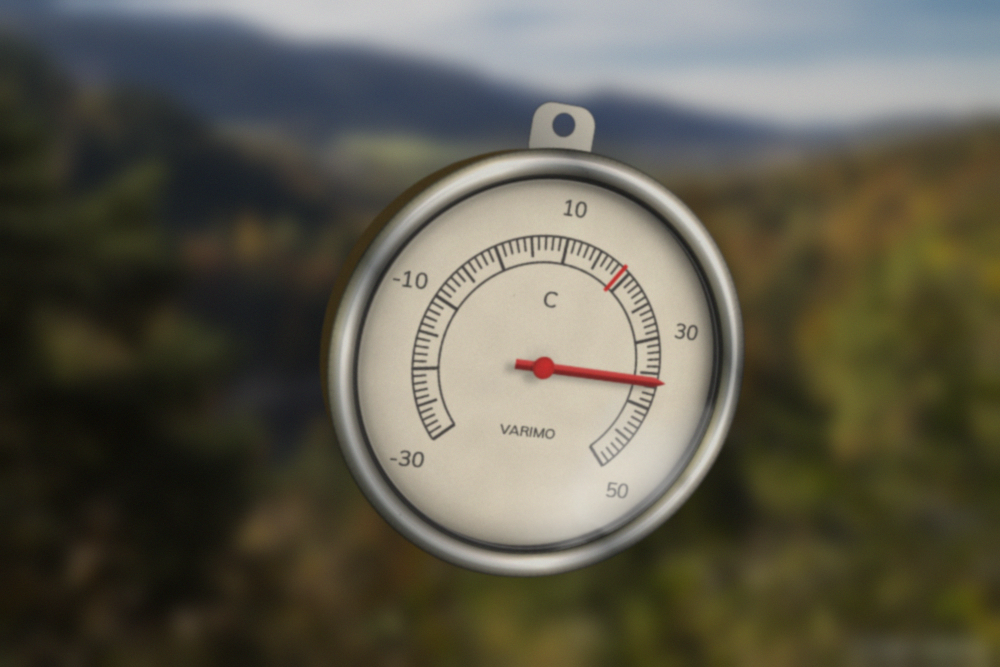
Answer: 36 °C
